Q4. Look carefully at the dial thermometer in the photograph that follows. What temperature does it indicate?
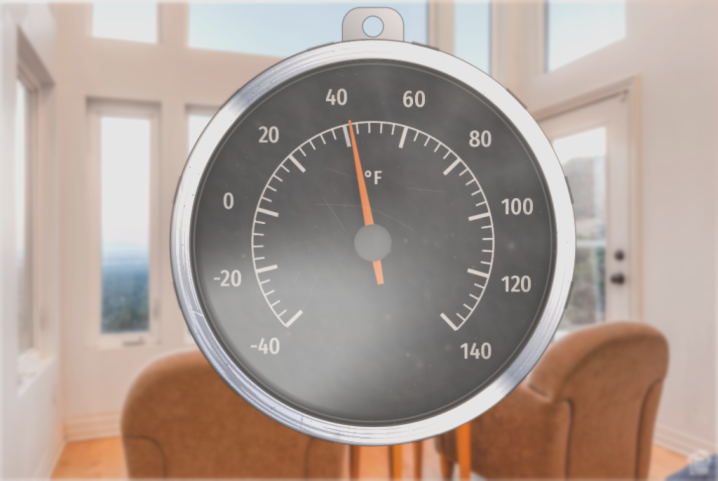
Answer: 42 °F
